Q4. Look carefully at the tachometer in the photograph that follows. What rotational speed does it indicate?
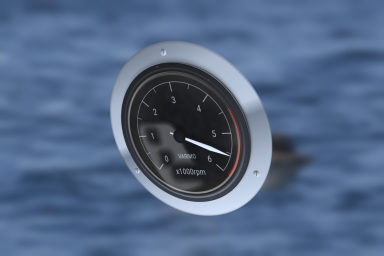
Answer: 5500 rpm
